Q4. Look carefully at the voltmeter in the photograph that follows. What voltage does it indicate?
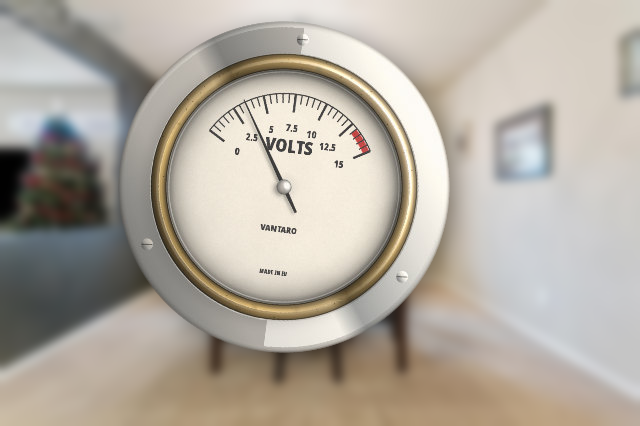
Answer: 3.5 V
